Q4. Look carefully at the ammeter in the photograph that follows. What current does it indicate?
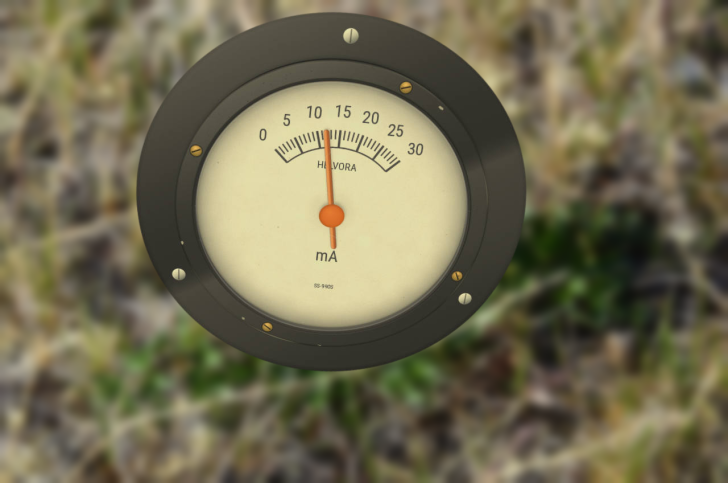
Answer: 12 mA
